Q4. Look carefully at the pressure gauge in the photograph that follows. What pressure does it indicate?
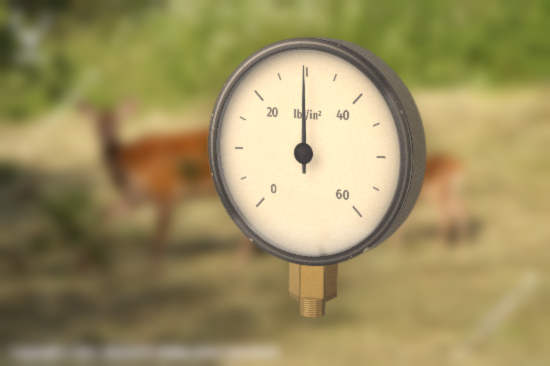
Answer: 30 psi
